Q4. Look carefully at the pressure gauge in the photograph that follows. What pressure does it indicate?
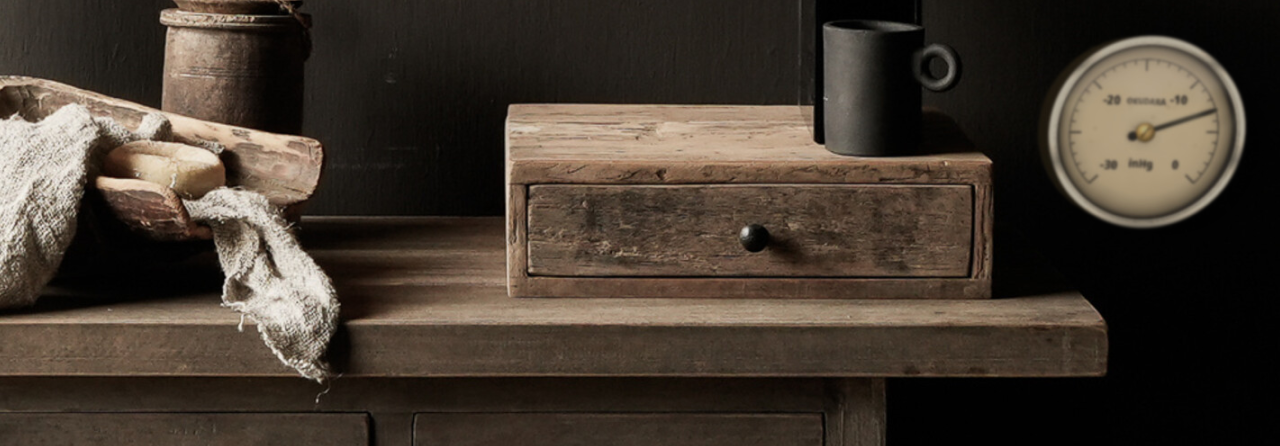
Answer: -7 inHg
